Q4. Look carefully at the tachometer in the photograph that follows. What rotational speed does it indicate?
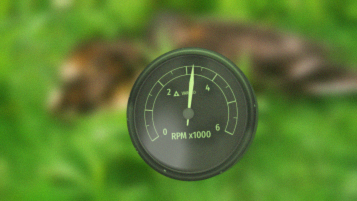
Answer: 3250 rpm
